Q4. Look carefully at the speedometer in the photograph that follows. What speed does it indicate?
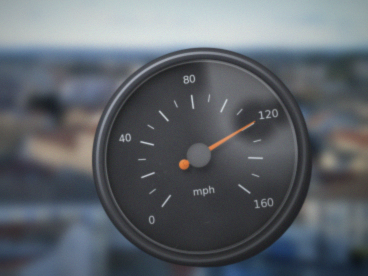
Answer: 120 mph
